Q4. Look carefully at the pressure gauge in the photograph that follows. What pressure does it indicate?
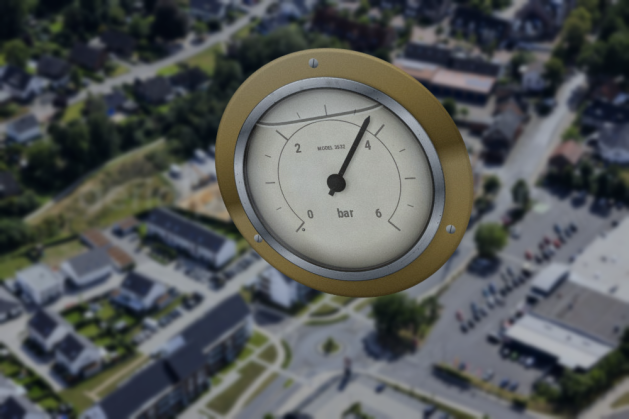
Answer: 3.75 bar
